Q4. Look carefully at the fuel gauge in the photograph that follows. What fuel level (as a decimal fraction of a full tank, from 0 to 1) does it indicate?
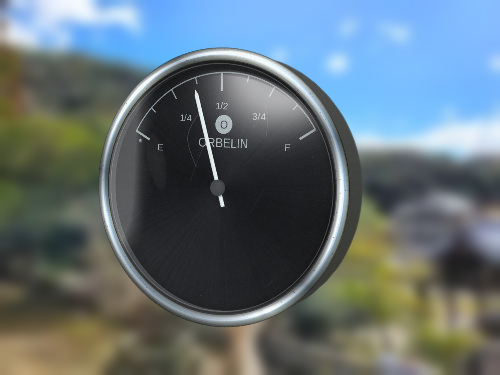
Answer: 0.375
